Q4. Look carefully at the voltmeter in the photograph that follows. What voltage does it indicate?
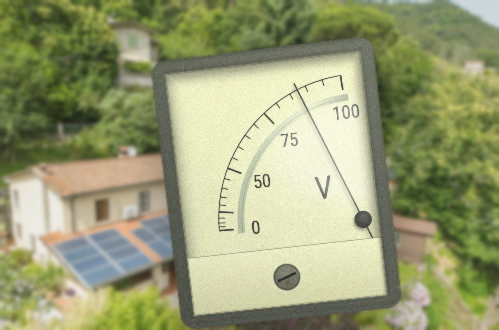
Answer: 87.5 V
